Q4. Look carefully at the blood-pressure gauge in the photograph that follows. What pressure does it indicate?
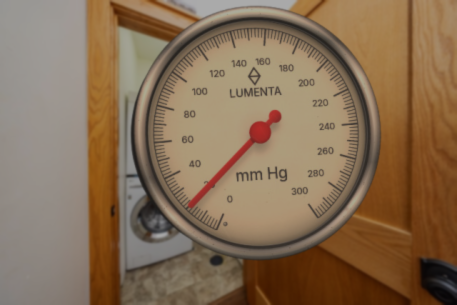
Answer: 20 mmHg
